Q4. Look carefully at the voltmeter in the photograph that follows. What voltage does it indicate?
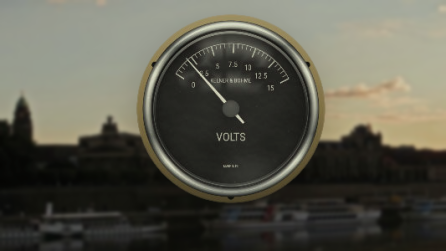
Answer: 2 V
